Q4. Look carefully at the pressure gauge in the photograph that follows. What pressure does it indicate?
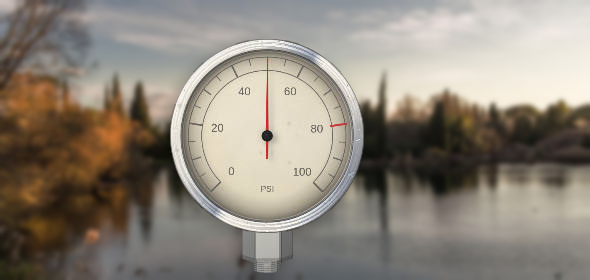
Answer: 50 psi
